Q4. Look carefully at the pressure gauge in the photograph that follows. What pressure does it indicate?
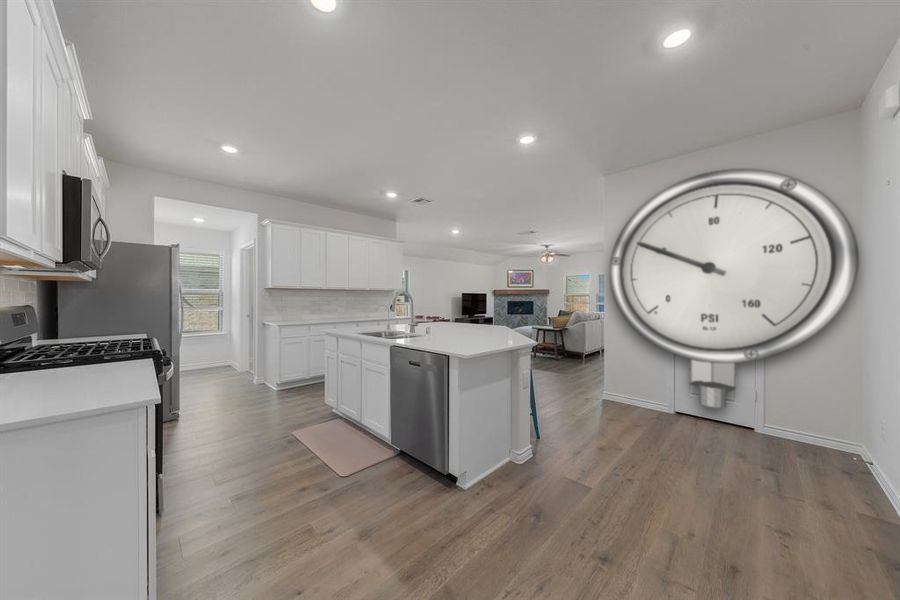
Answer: 40 psi
